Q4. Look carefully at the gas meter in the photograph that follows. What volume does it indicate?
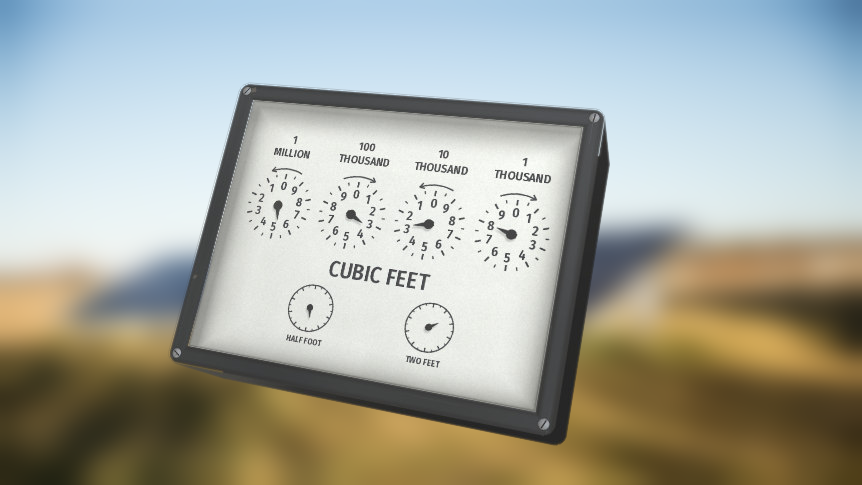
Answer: 532800 ft³
